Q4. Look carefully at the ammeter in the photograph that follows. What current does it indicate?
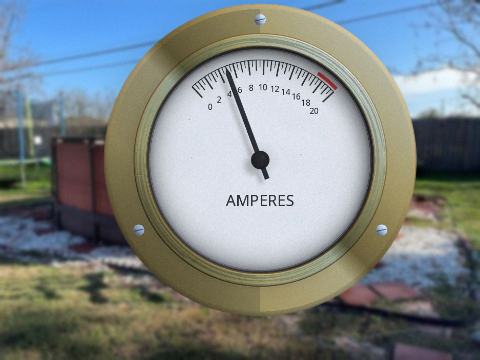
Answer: 5 A
